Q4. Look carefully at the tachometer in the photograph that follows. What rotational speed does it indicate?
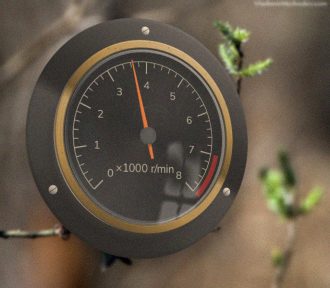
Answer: 3600 rpm
